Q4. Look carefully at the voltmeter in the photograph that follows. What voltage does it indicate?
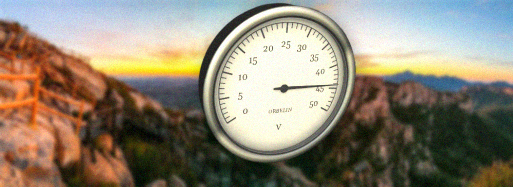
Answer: 44 V
